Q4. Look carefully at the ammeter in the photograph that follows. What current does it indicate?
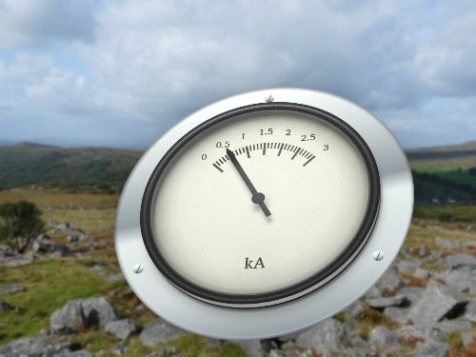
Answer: 0.5 kA
